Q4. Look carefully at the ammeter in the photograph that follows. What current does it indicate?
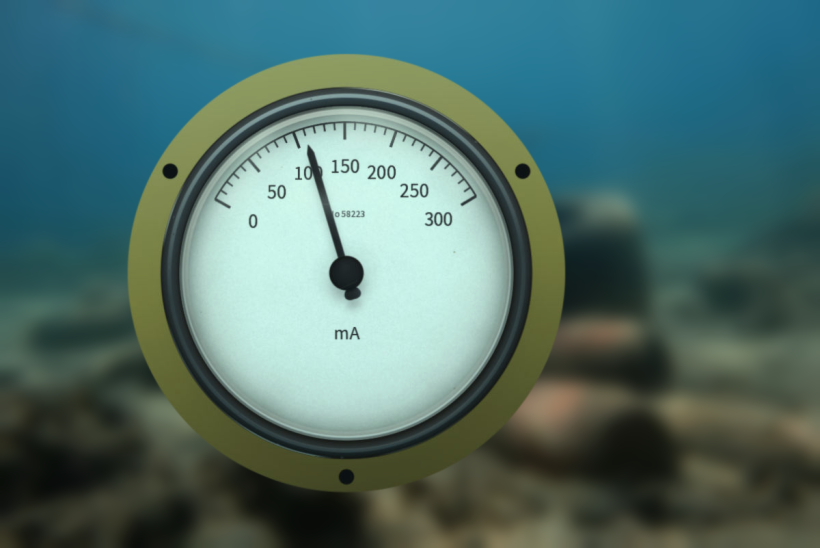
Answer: 110 mA
